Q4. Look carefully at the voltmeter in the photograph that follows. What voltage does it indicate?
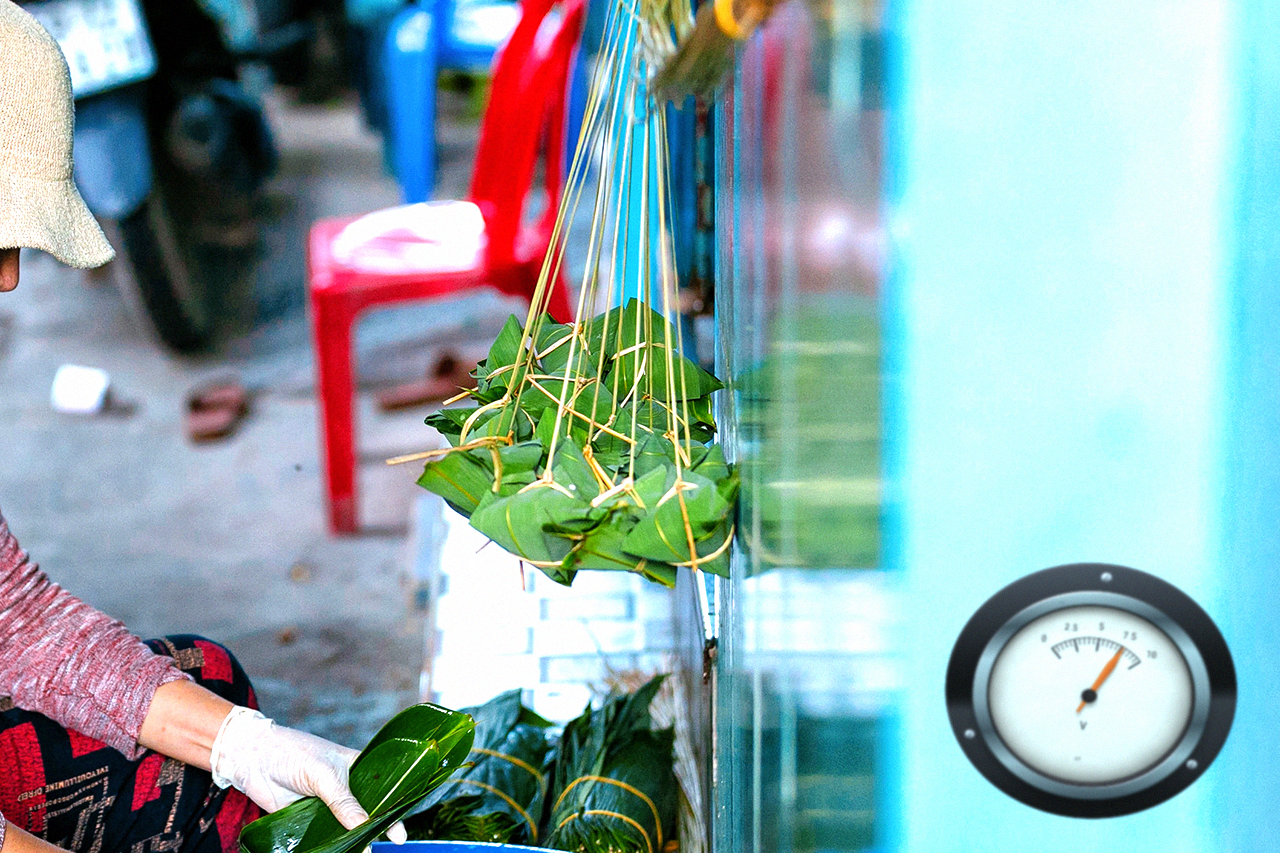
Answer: 7.5 V
